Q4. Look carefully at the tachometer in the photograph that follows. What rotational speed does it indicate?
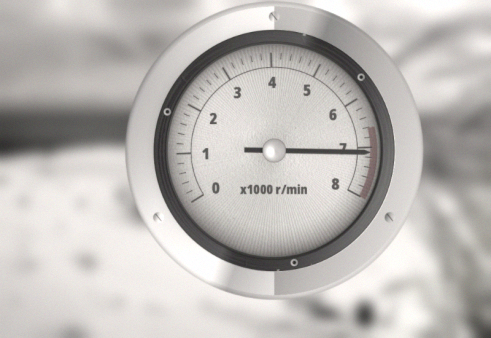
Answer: 7100 rpm
